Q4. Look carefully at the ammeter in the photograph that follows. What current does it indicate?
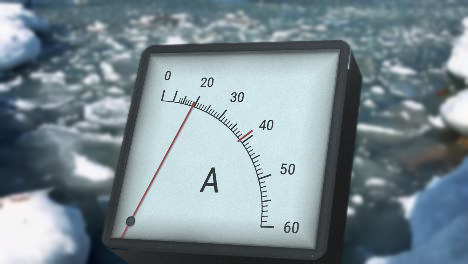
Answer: 20 A
